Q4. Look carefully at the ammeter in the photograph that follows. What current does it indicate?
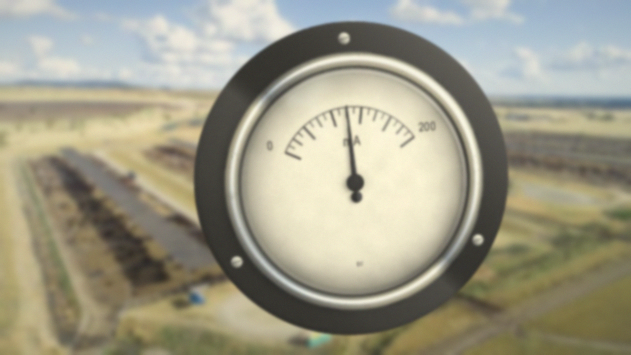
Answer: 100 mA
